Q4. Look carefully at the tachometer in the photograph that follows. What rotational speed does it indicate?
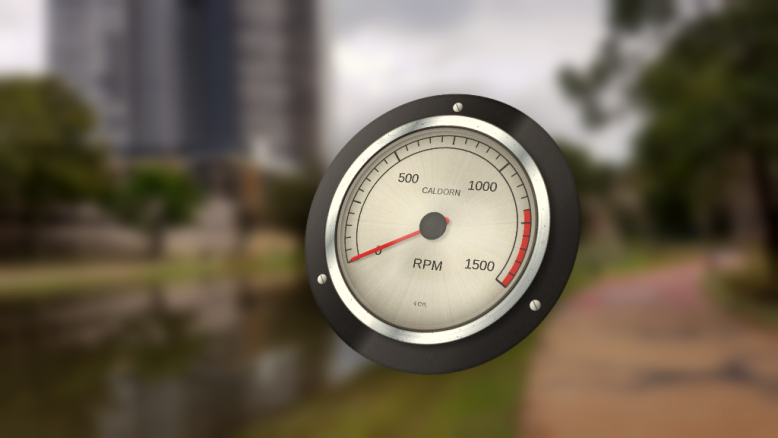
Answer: 0 rpm
